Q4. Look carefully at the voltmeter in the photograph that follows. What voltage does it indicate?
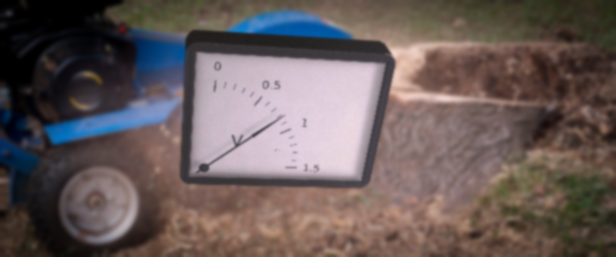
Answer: 0.8 V
